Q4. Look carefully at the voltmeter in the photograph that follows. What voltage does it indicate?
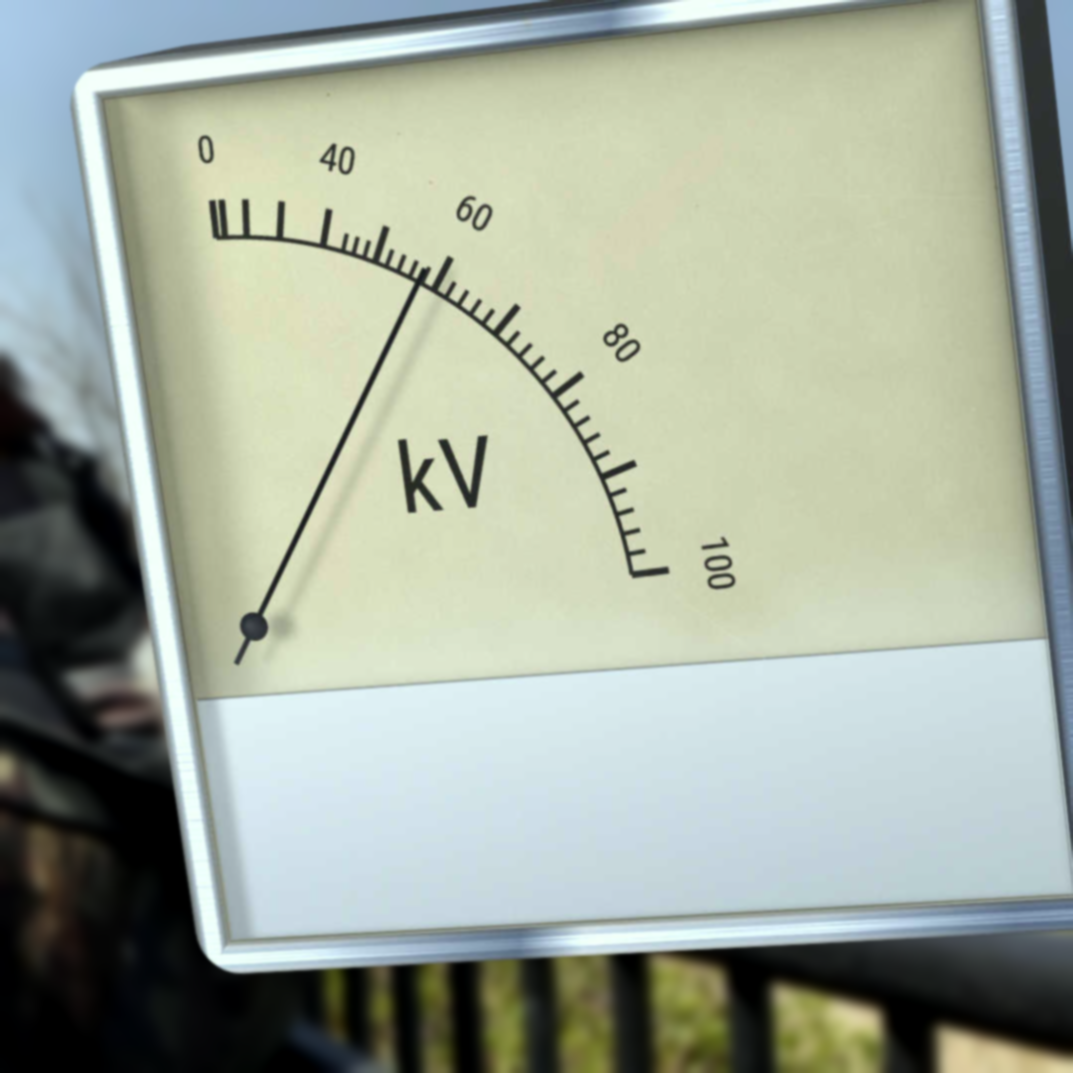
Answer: 58 kV
